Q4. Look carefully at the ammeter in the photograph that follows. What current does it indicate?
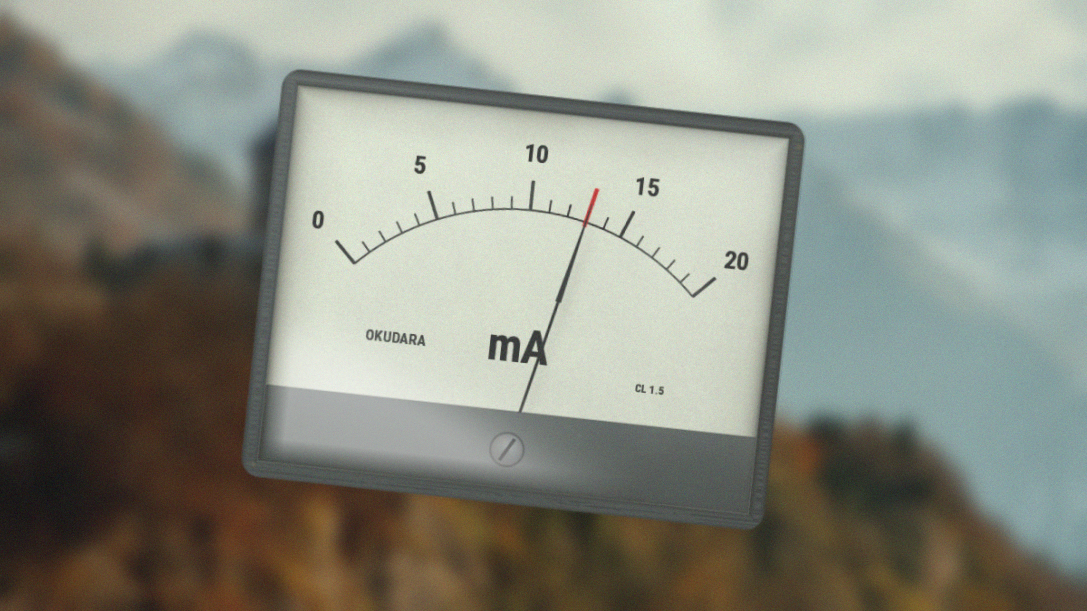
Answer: 13 mA
